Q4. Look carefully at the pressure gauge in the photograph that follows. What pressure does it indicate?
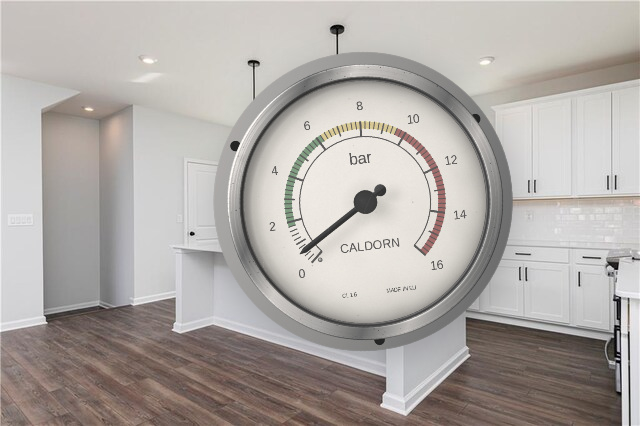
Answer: 0.6 bar
